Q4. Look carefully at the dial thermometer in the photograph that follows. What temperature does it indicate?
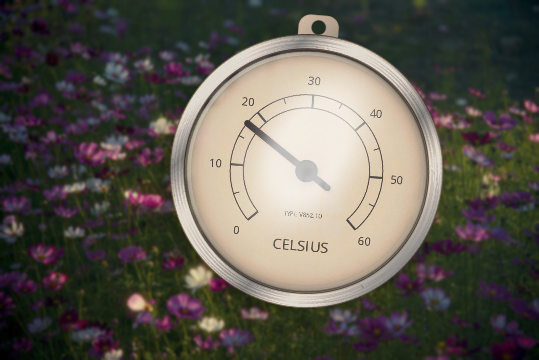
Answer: 17.5 °C
